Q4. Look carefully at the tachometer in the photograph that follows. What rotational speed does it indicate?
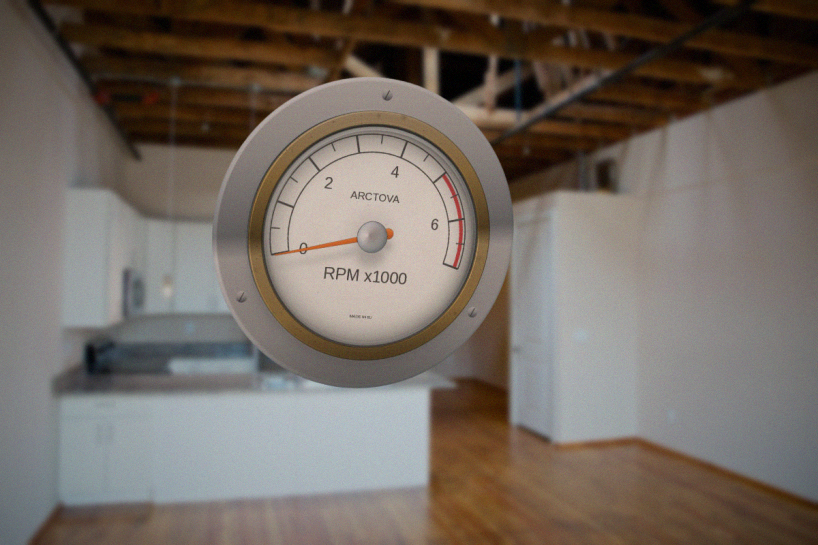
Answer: 0 rpm
